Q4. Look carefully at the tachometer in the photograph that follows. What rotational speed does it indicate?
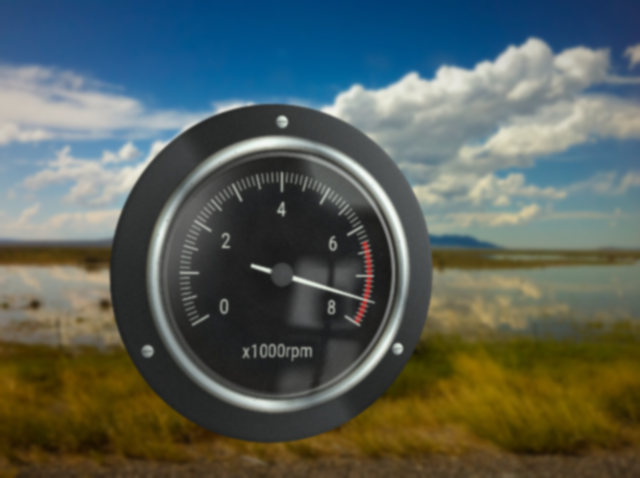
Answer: 7500 rpm
